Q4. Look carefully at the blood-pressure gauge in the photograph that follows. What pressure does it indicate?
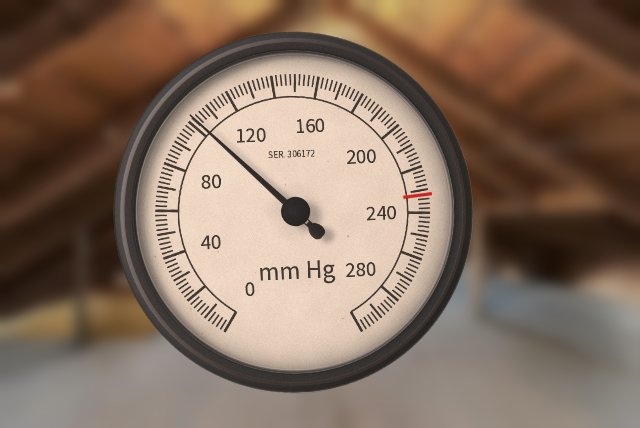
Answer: 102 mmHg
